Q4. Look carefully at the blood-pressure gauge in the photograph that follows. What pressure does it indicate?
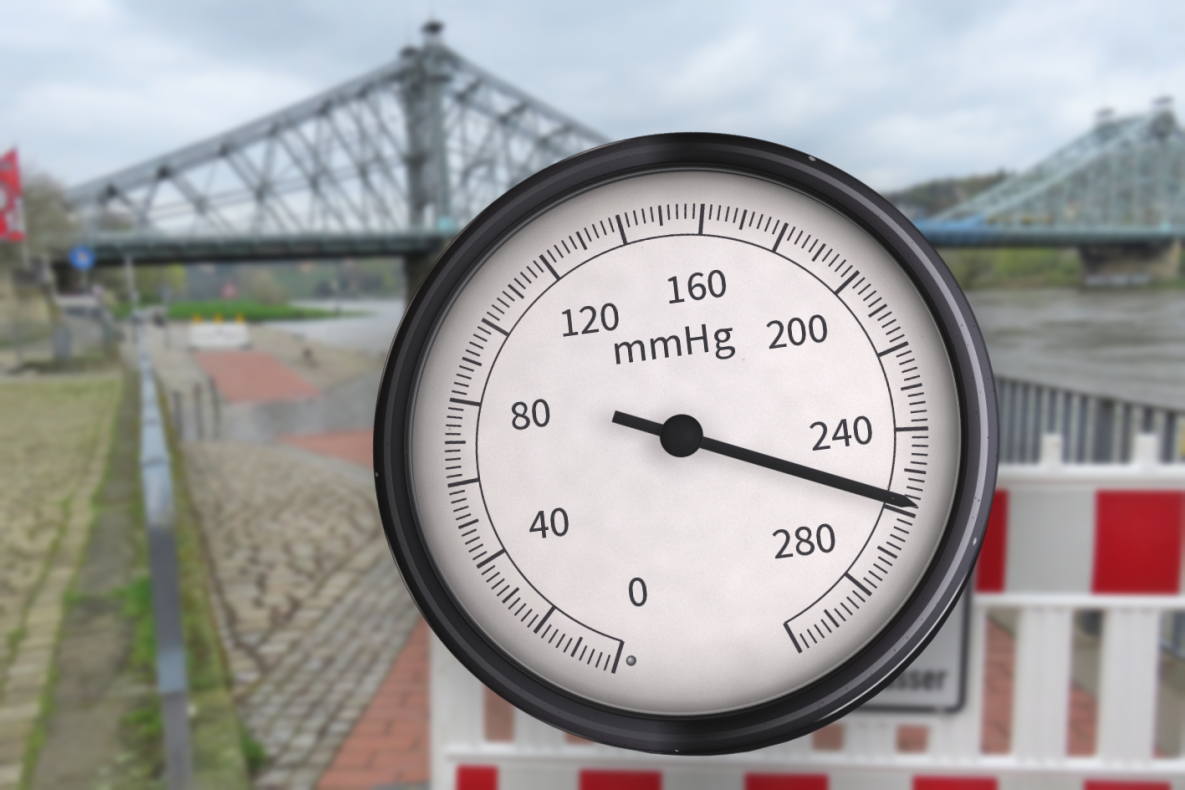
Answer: 258 mmHg
